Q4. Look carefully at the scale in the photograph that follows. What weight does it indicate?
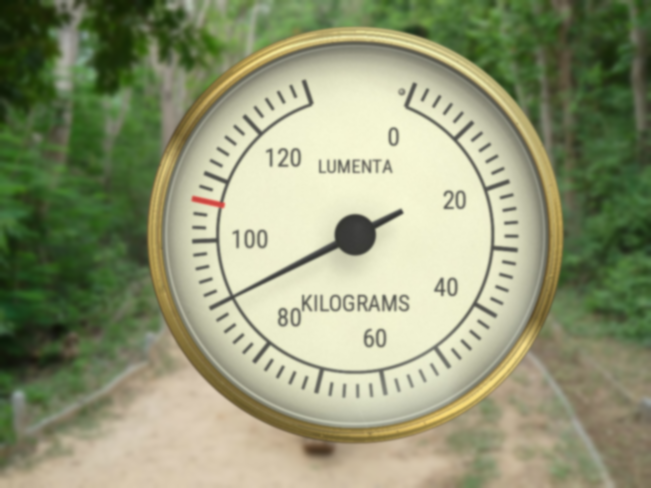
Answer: 90 kg
